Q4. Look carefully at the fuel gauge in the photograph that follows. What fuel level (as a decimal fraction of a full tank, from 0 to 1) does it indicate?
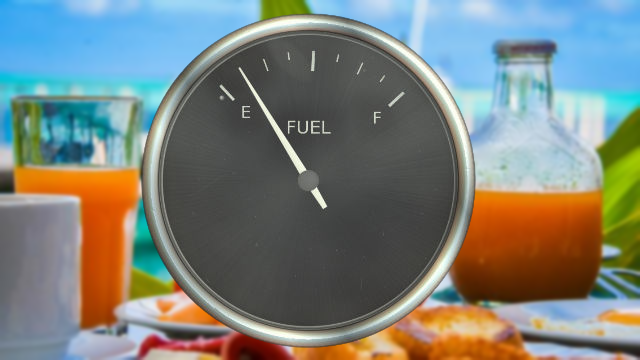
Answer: 0.125
